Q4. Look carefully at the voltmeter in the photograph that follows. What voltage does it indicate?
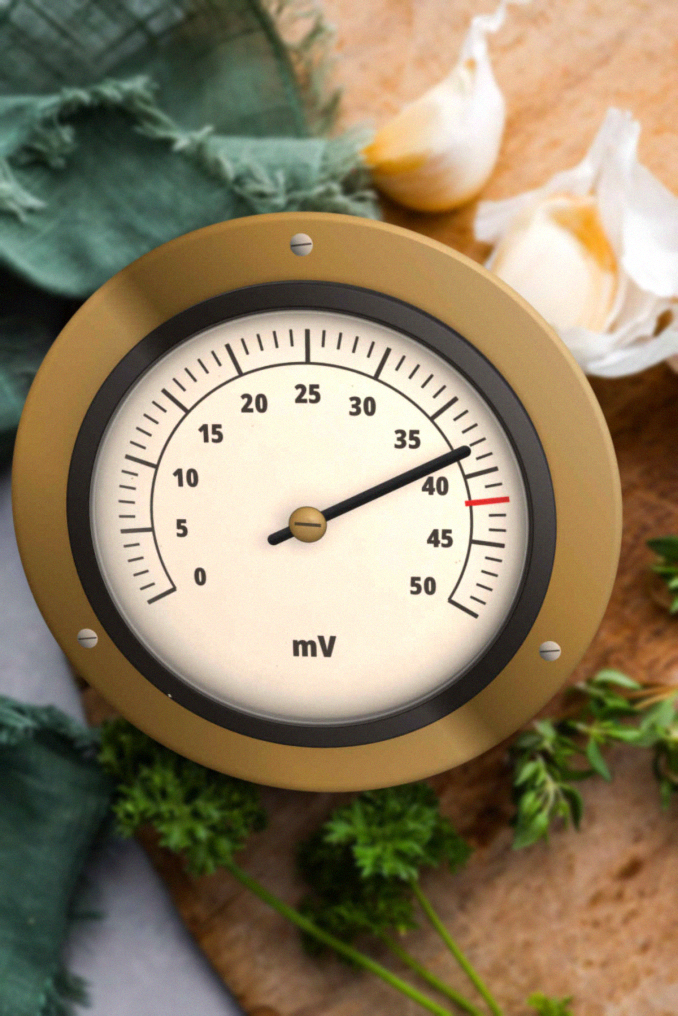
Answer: 38 mV
